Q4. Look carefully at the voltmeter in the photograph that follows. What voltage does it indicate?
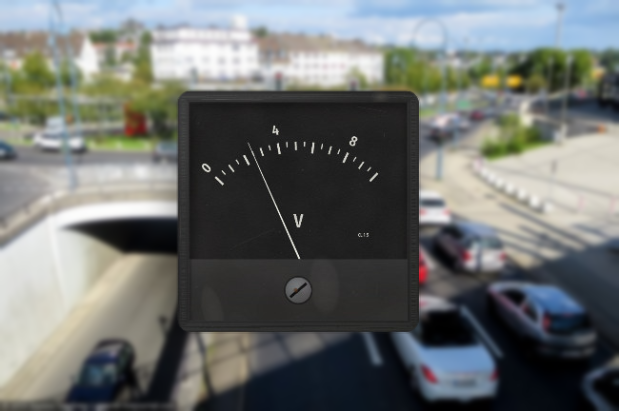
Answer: 2.5 V
